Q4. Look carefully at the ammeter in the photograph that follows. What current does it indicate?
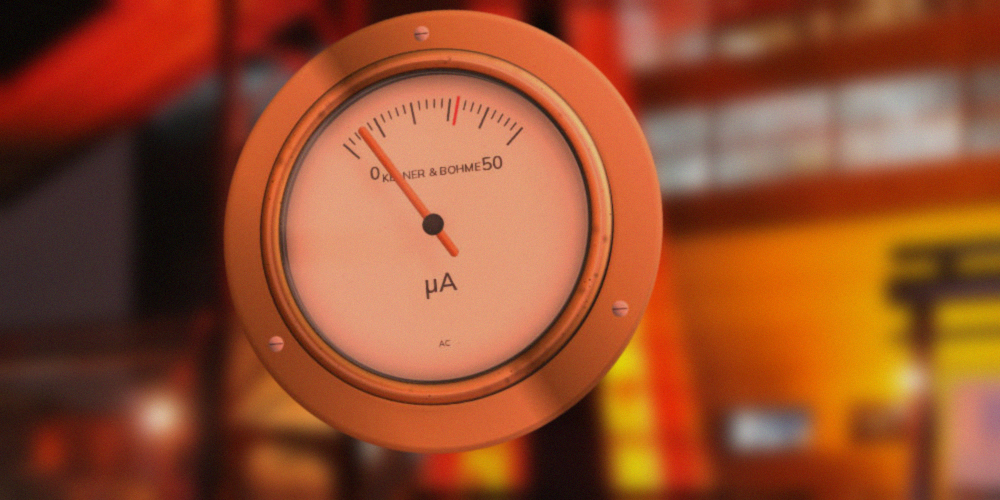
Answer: 6 µA
